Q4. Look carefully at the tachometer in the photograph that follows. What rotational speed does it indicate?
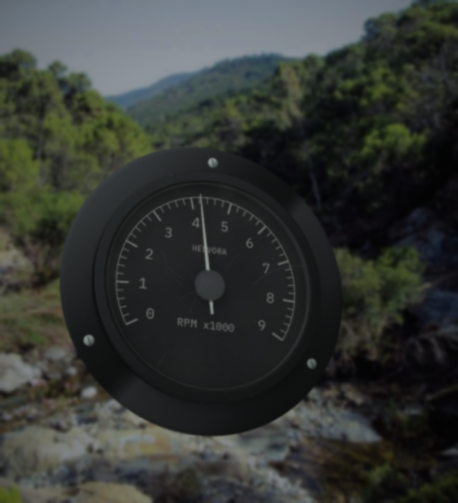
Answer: 4200 rpm
